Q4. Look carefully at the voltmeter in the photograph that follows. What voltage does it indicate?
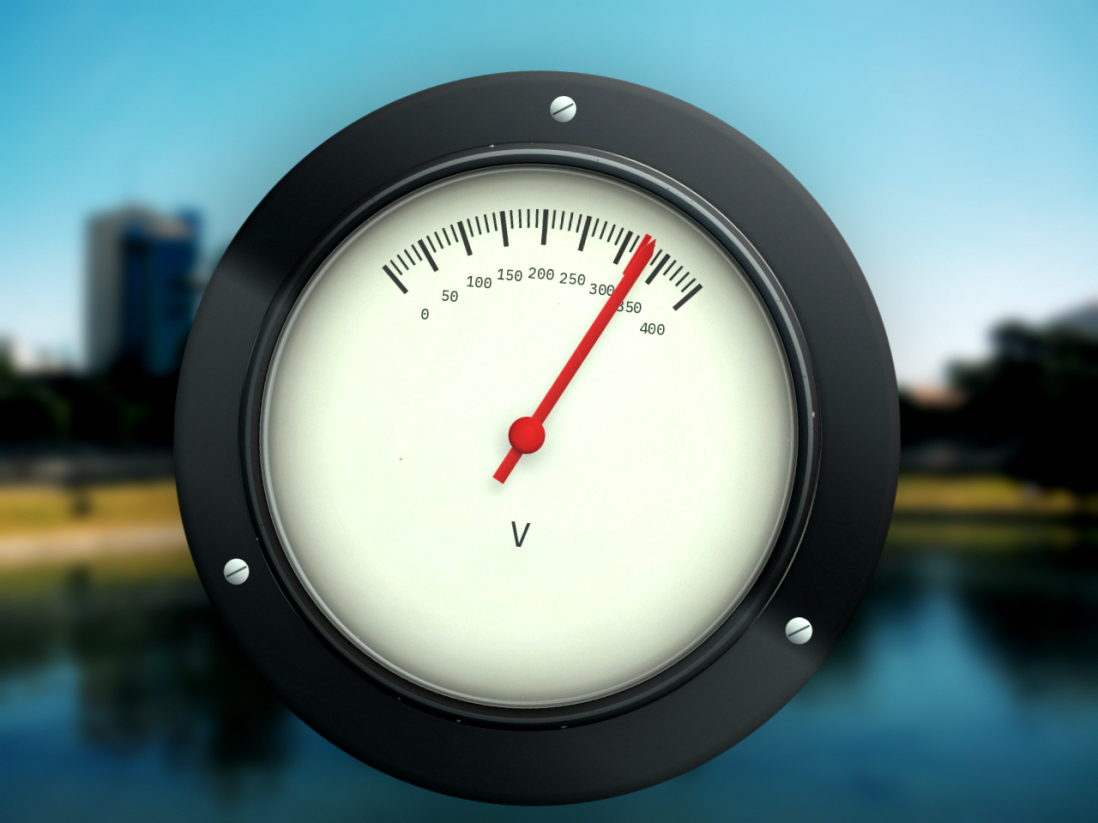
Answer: 330 V
